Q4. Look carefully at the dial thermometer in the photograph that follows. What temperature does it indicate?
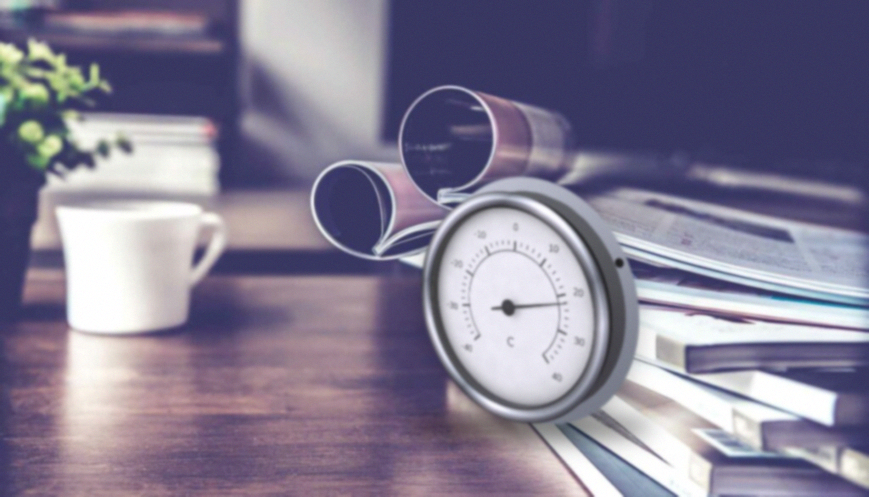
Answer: 22 °C
